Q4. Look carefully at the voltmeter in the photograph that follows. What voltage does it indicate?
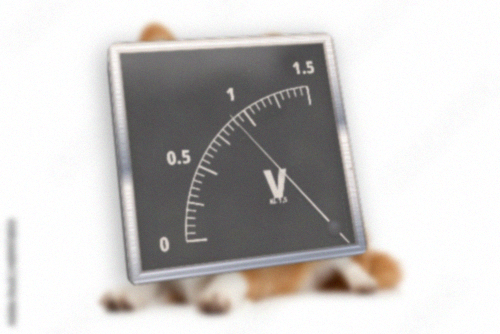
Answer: 0.9 V
